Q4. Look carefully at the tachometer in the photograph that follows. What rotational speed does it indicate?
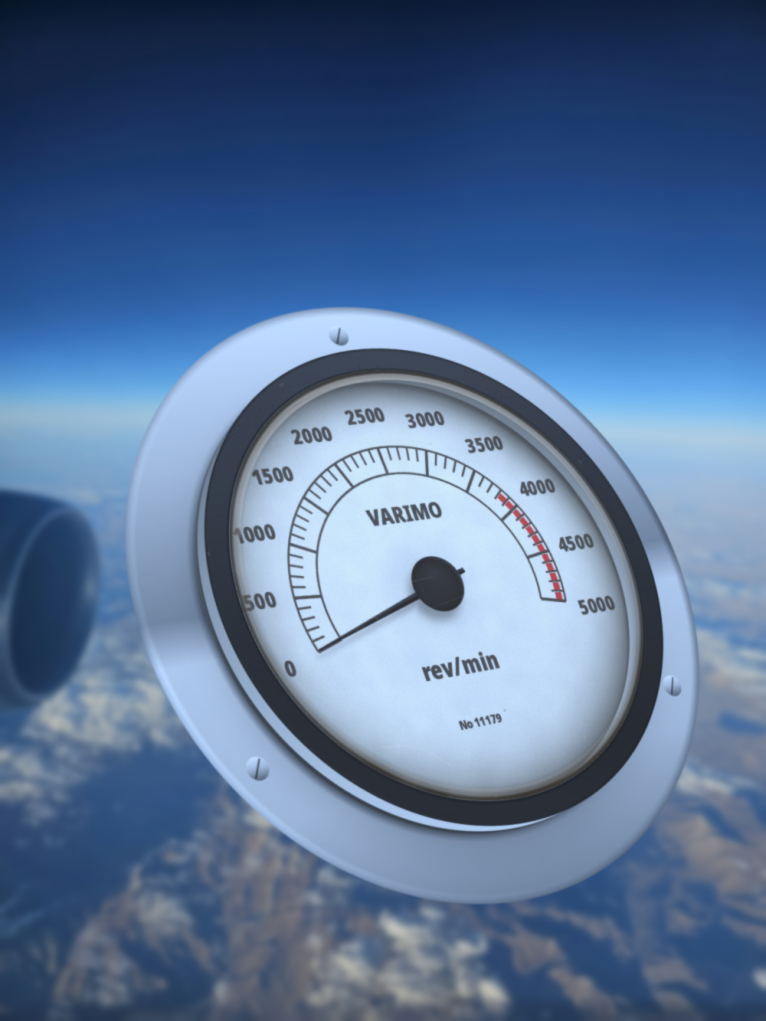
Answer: 0 rpm
